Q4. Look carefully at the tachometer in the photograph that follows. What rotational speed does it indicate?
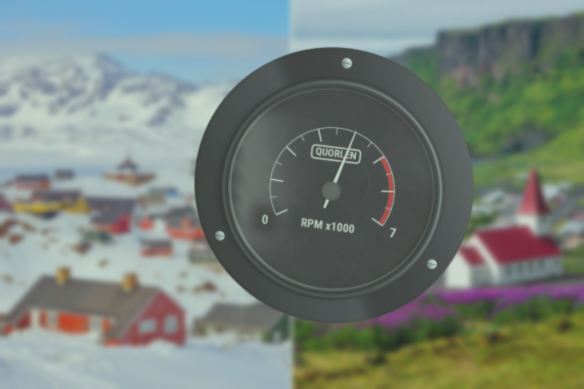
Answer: 4000 rpm
